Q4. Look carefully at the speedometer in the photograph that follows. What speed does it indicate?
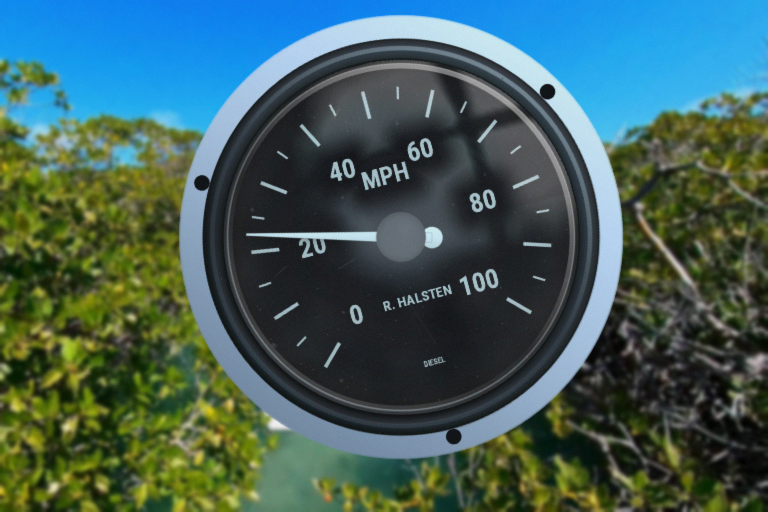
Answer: 22.5 mph
